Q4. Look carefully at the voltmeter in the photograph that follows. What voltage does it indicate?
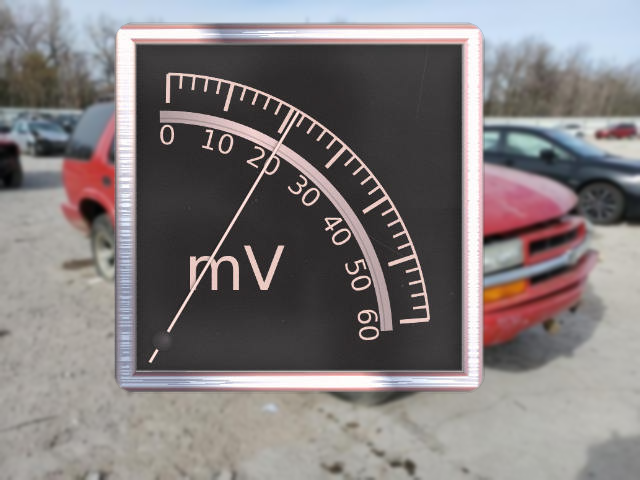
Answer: 21 mV
